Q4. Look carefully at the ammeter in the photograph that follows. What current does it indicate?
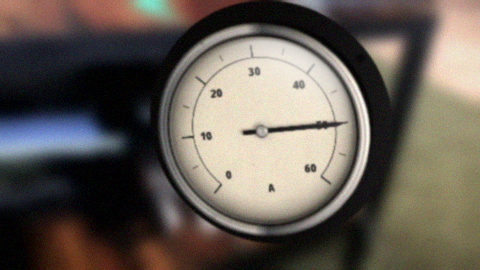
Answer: 50 A
